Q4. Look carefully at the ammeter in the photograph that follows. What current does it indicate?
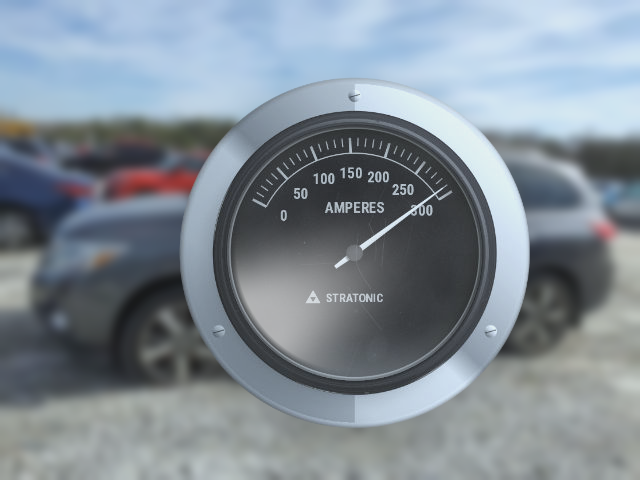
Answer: 290 A
